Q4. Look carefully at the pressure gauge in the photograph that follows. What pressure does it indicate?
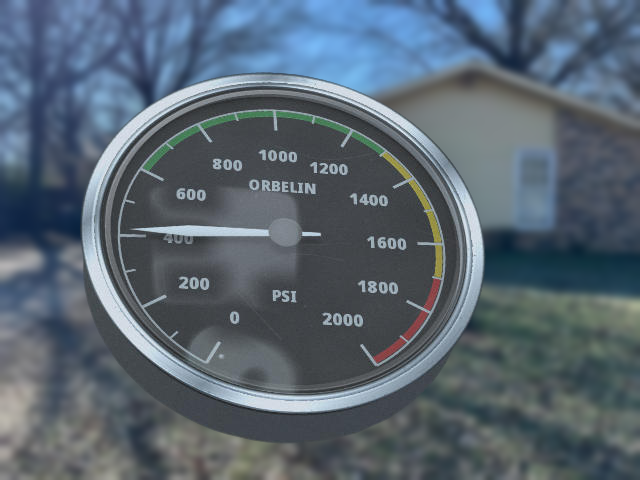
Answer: 400 psi
